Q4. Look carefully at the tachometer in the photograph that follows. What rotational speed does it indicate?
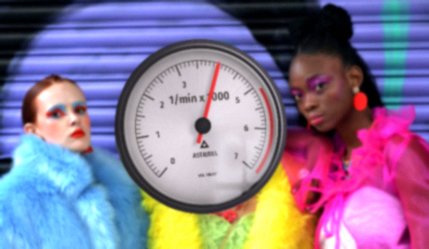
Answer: 4000 rpm
